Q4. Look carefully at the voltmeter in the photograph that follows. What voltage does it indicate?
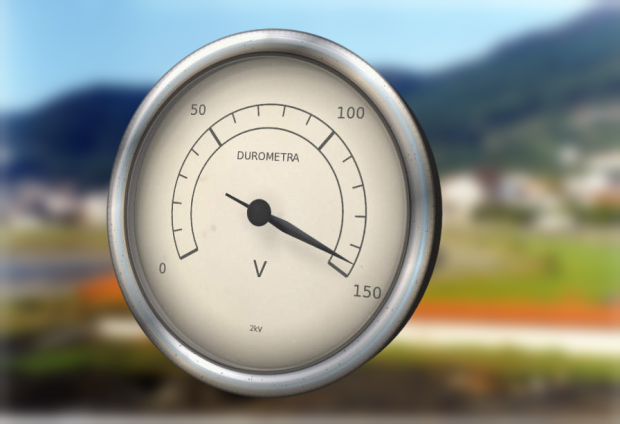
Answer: 145 V
